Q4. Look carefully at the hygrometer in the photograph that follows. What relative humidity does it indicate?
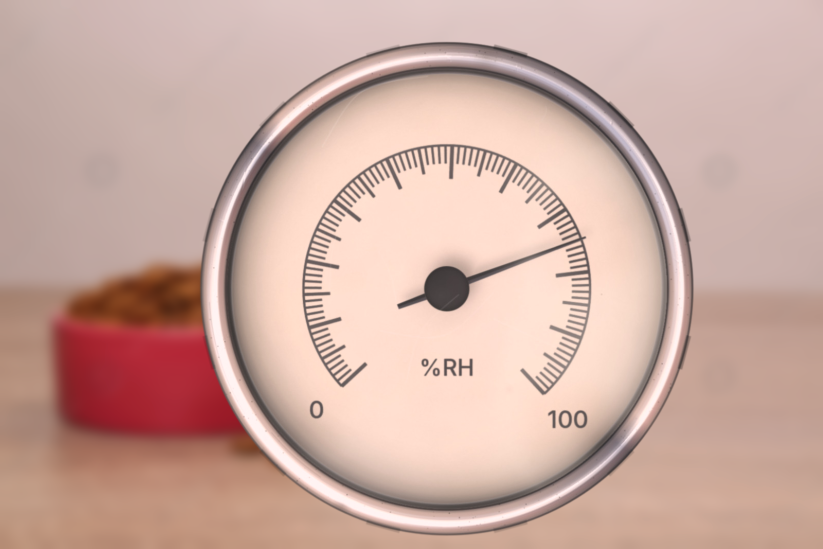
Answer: 75 %
